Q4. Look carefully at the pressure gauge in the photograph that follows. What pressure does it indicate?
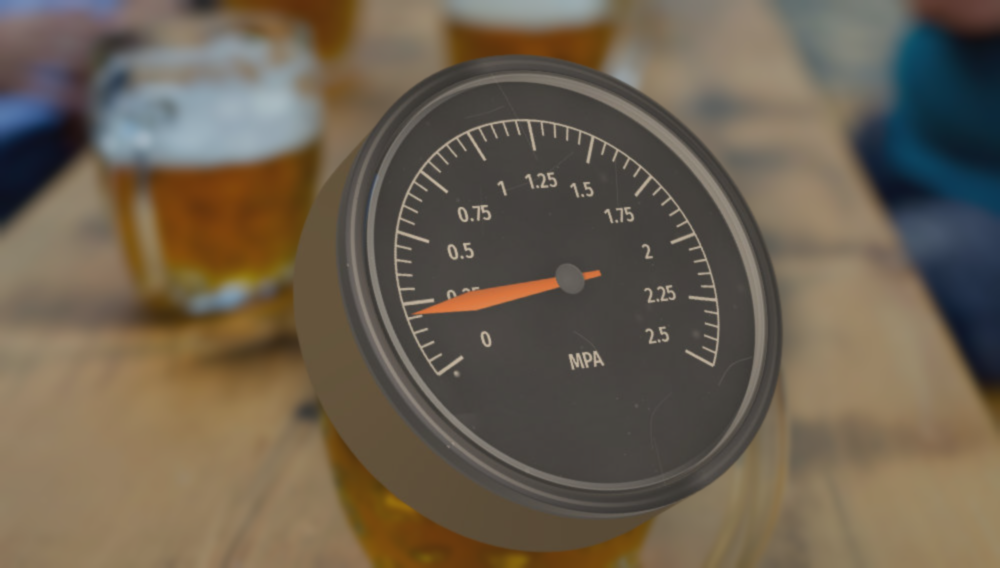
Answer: 0.2 MPa
